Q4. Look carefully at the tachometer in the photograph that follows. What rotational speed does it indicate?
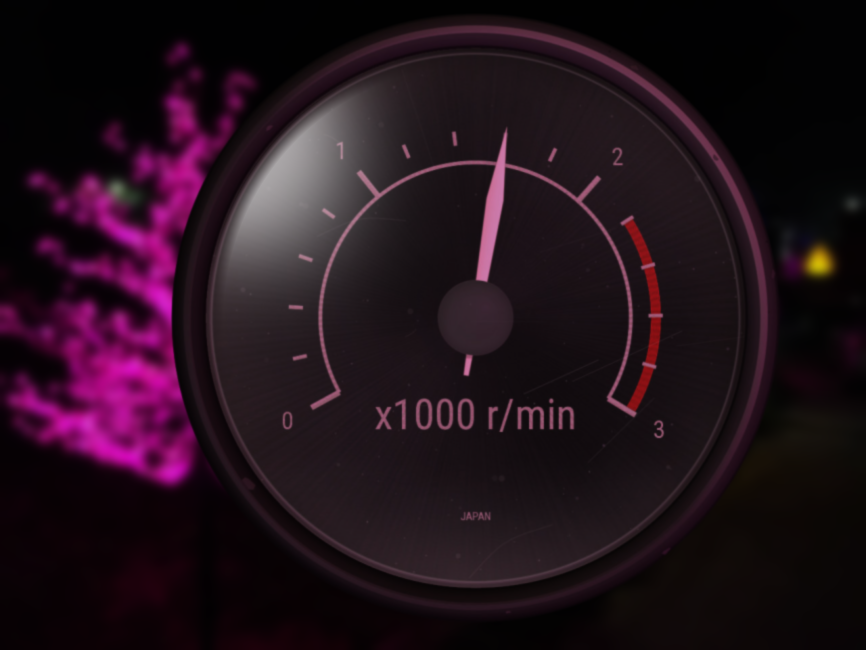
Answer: 1600 rpm
